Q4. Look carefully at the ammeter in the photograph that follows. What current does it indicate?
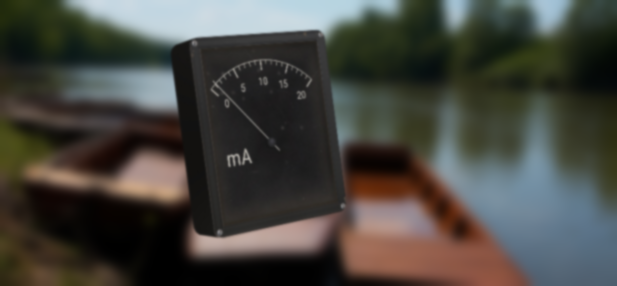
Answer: 1 mA
